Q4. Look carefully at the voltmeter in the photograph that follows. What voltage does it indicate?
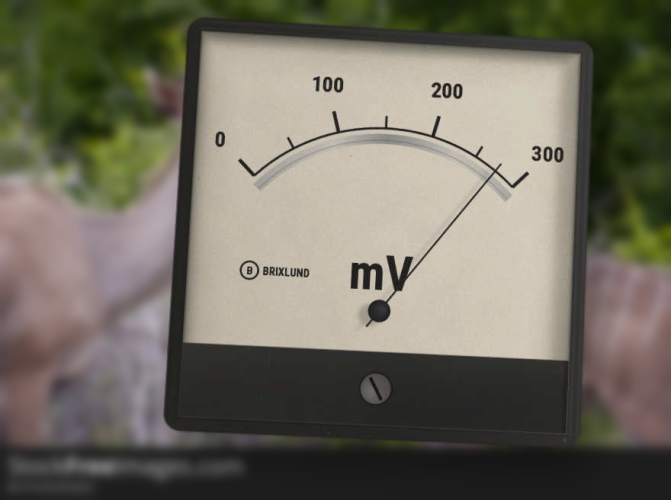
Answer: 275 mV
